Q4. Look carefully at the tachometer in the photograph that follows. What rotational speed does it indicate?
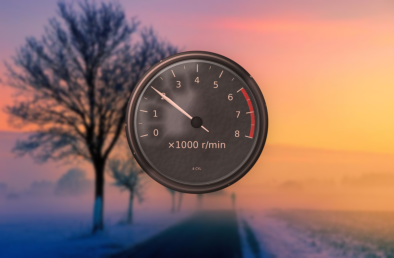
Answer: 2000 rpm
